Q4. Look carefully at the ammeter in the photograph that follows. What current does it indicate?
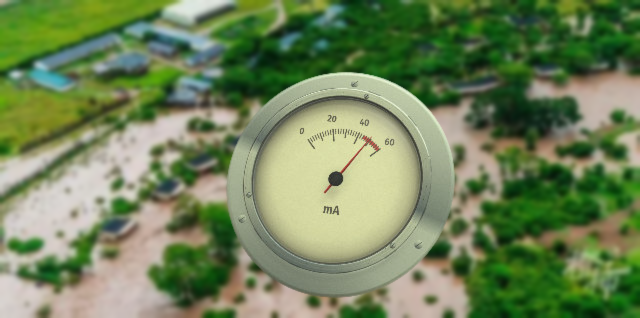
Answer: 50 mA
